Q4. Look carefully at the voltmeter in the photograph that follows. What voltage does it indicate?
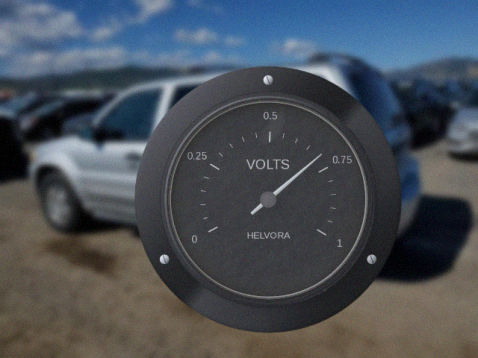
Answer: 0.7 V
